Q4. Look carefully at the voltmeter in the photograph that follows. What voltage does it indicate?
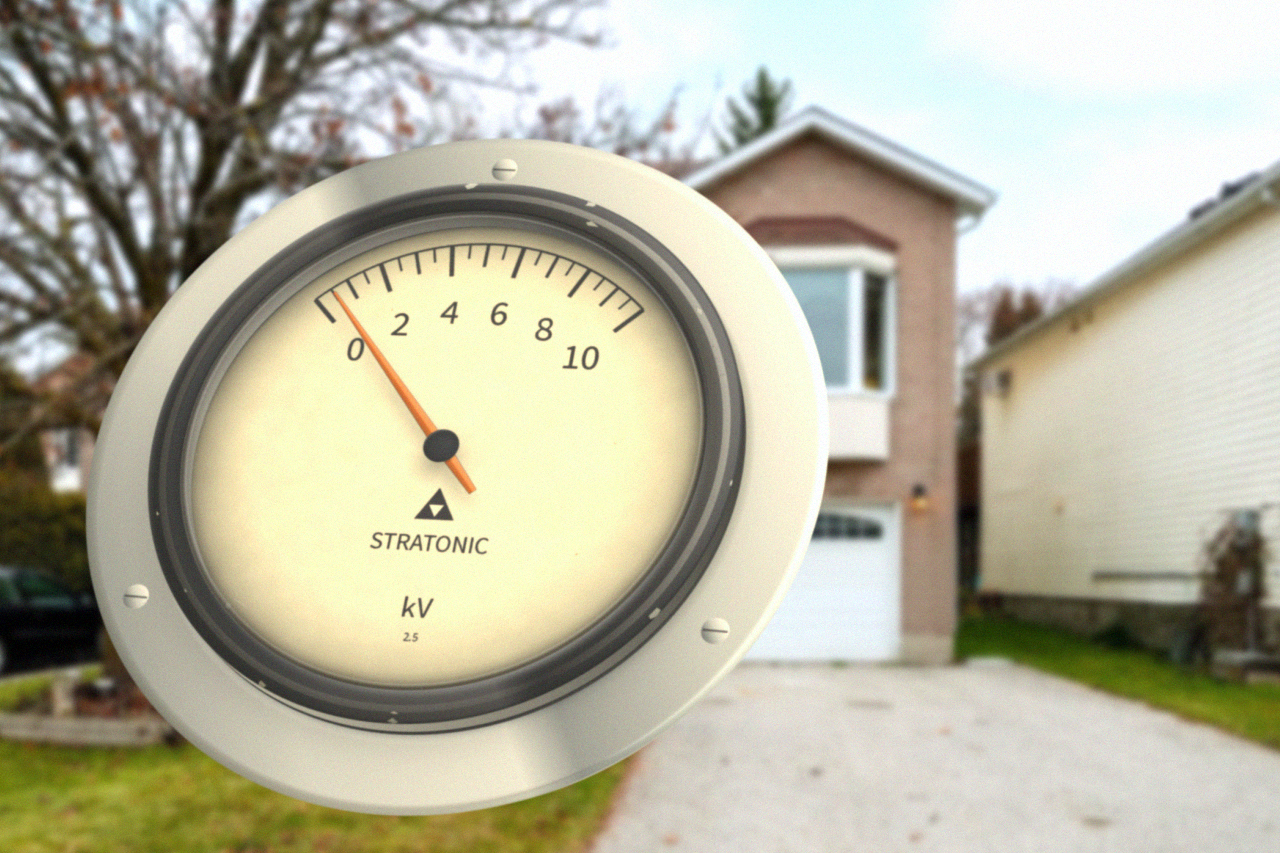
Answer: 0.5 kV
